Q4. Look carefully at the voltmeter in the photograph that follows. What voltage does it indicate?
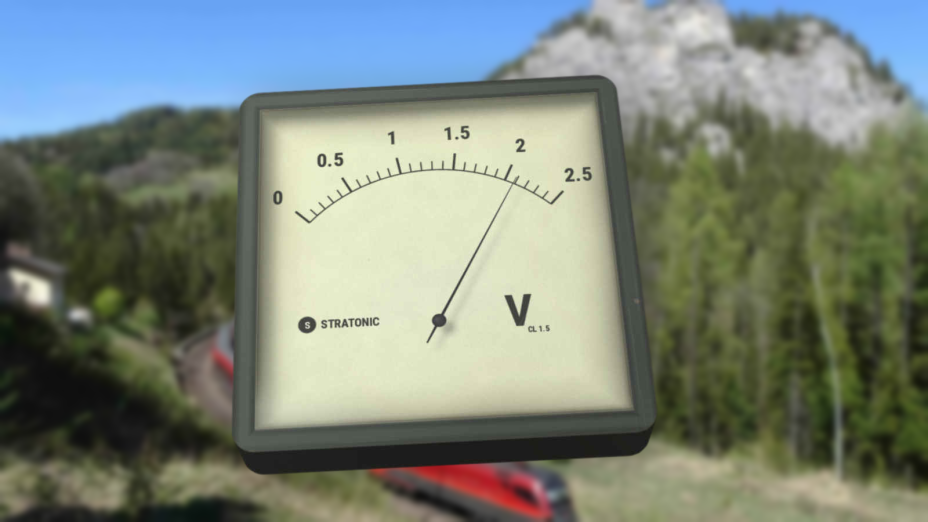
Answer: 2.1 V
